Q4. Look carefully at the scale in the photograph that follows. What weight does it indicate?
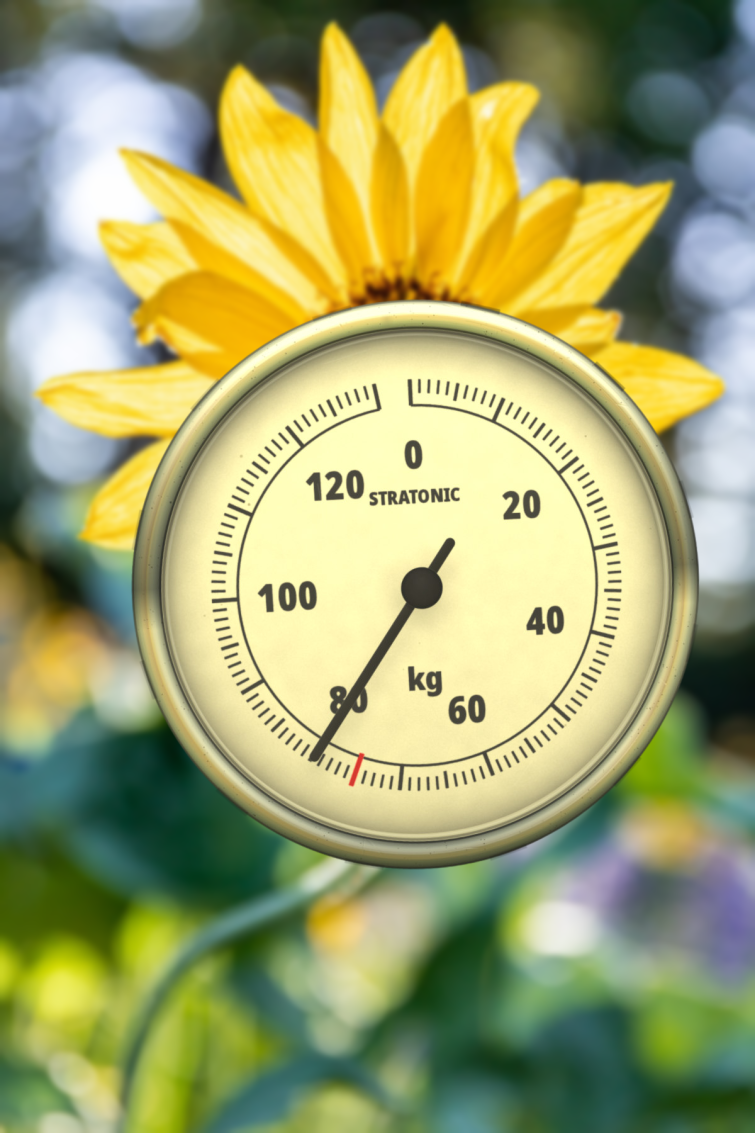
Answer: 80 kg
